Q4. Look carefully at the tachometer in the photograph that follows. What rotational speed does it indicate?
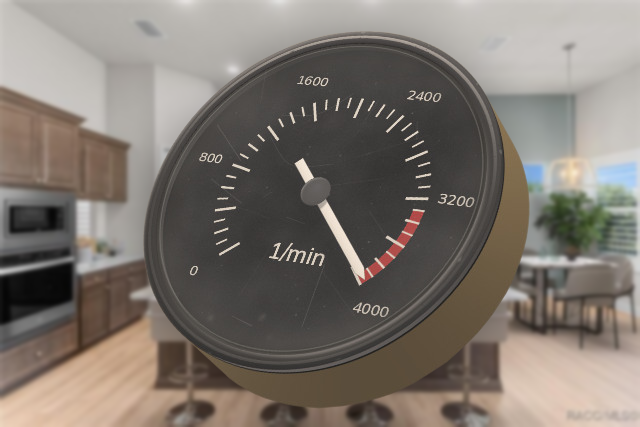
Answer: 3950 rpm
